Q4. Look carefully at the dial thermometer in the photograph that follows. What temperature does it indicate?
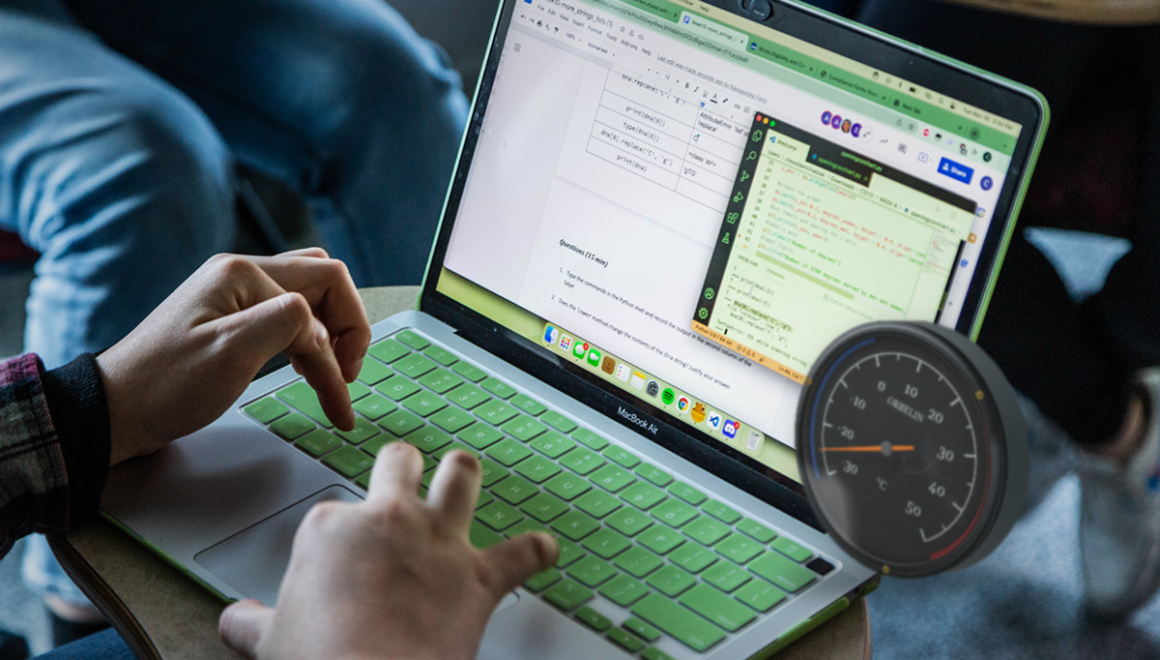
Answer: -25 °C
